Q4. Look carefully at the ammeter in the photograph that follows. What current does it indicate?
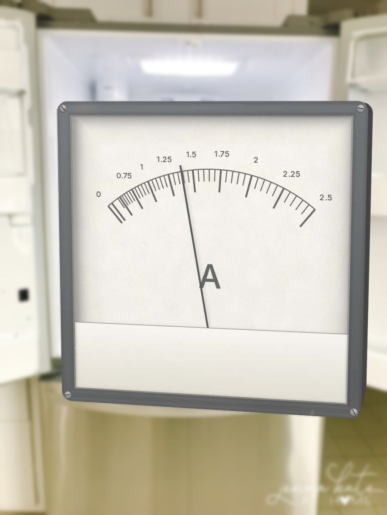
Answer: 1.4 A
